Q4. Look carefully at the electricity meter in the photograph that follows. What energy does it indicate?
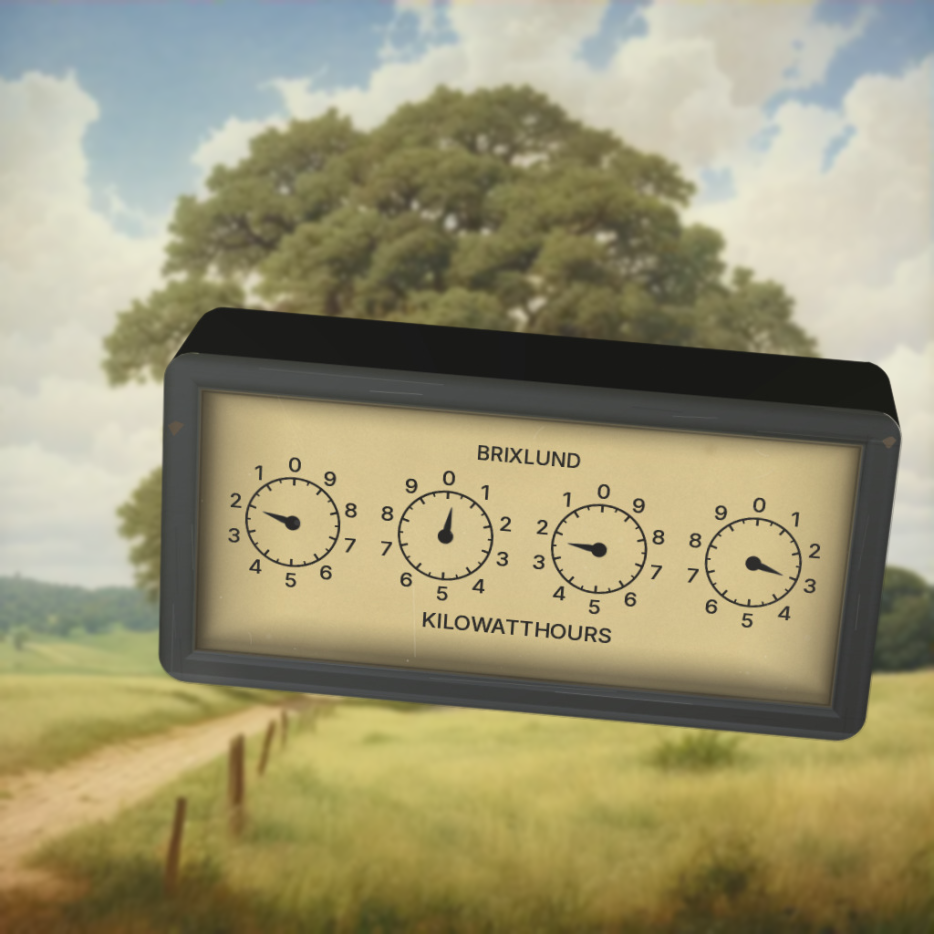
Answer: 2023 kWh
